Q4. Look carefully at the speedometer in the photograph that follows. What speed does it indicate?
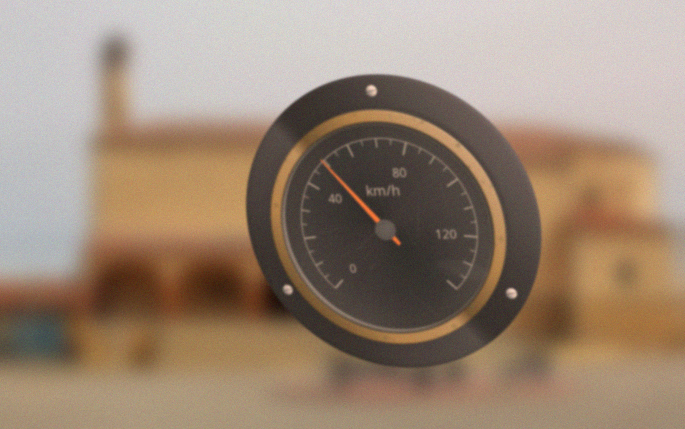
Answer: 50 km/h
